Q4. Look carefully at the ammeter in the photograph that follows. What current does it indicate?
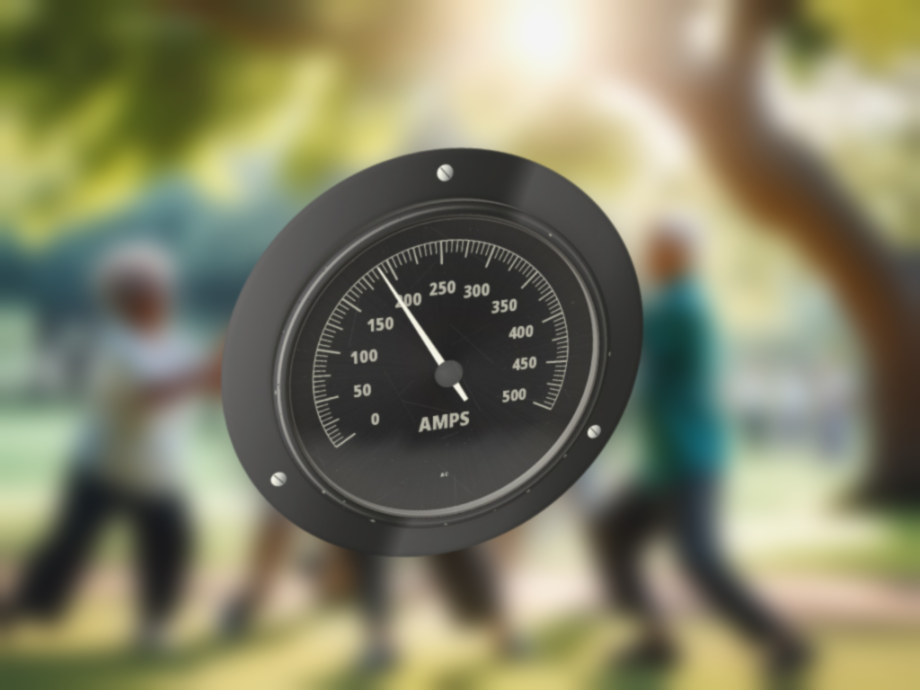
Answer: 190 A
